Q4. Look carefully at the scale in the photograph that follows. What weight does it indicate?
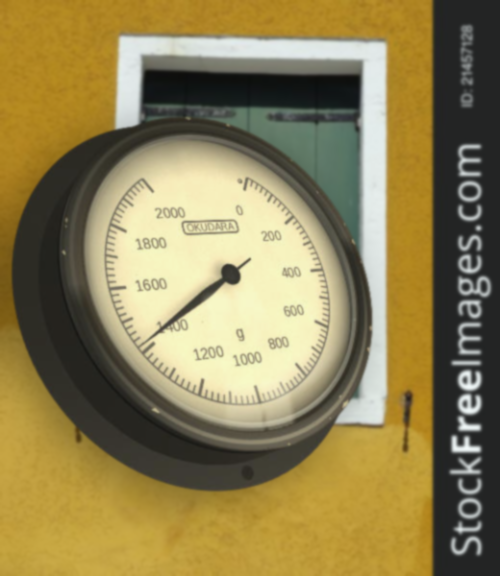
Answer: 1420 g
